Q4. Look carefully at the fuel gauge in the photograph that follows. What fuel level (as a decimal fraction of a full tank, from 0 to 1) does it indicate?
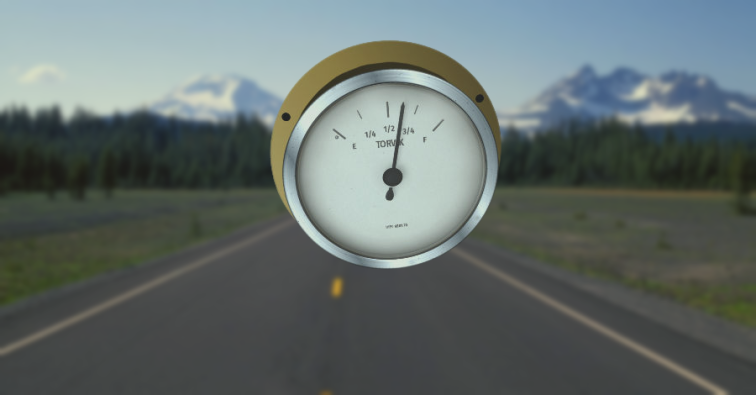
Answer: 0.625
